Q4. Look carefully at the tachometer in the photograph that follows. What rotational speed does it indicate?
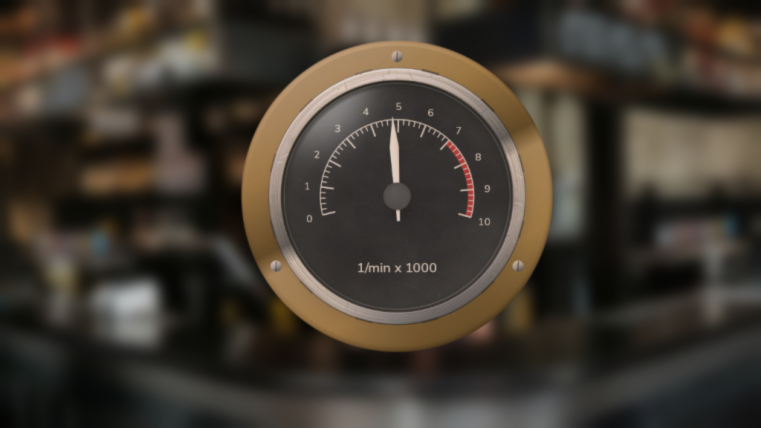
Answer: 4800 rpm
